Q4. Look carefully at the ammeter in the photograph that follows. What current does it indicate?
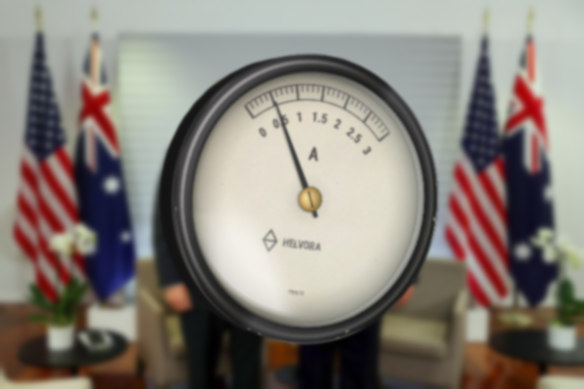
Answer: 0.5 A
